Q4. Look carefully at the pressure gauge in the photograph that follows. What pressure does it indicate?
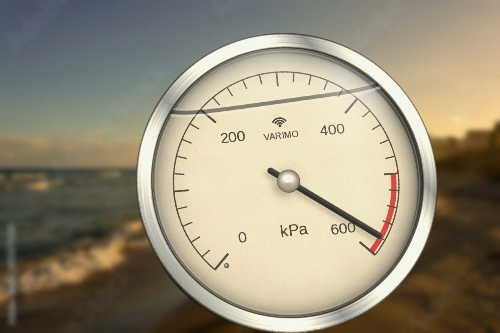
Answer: 580 kPa
